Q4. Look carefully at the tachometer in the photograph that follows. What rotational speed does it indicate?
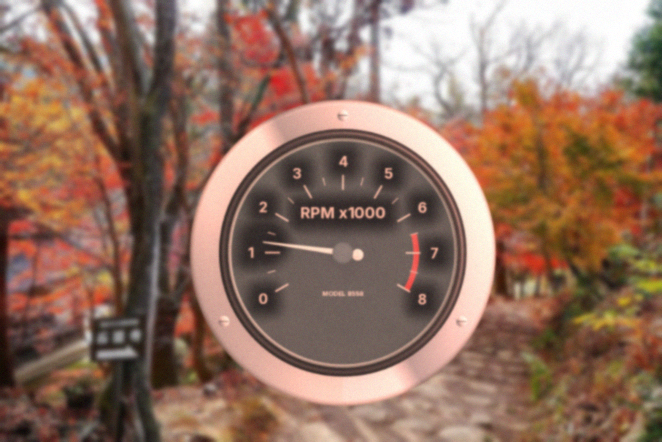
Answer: 1250 rpm
